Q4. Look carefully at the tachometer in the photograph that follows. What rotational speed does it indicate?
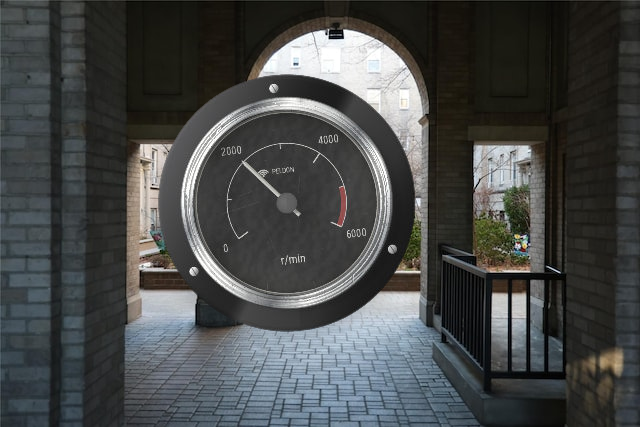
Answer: 2000 rpm
